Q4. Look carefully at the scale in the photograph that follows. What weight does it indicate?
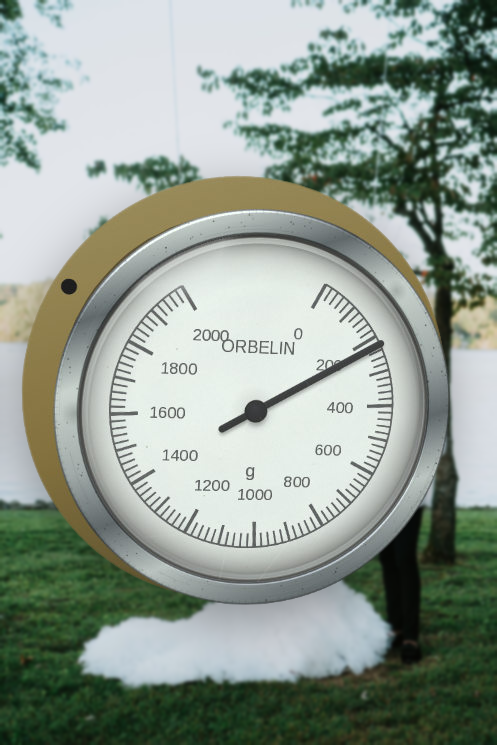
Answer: 220 g
